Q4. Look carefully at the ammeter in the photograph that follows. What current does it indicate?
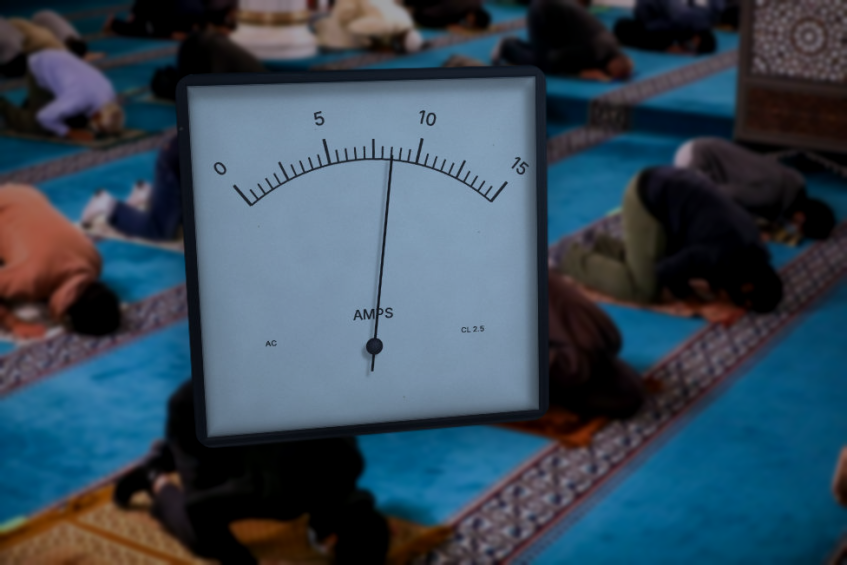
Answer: 8.5 A
